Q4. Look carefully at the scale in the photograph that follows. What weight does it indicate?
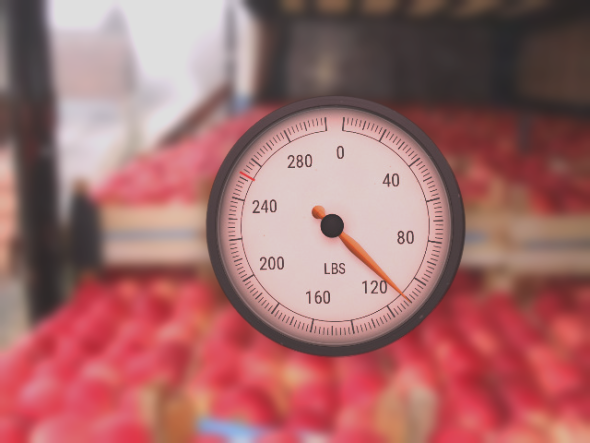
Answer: 110 lb
